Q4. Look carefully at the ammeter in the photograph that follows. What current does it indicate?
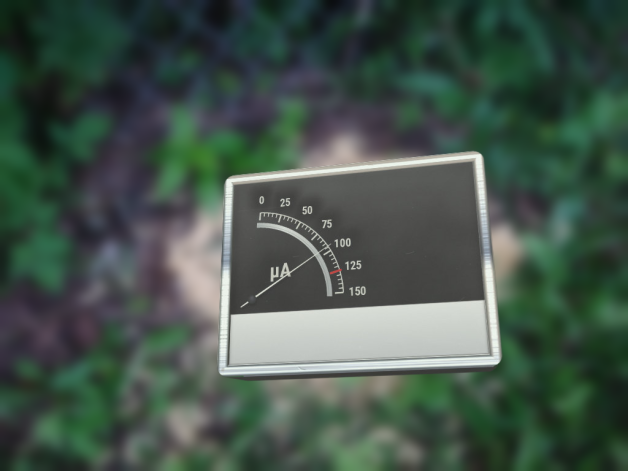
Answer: 95 µA
